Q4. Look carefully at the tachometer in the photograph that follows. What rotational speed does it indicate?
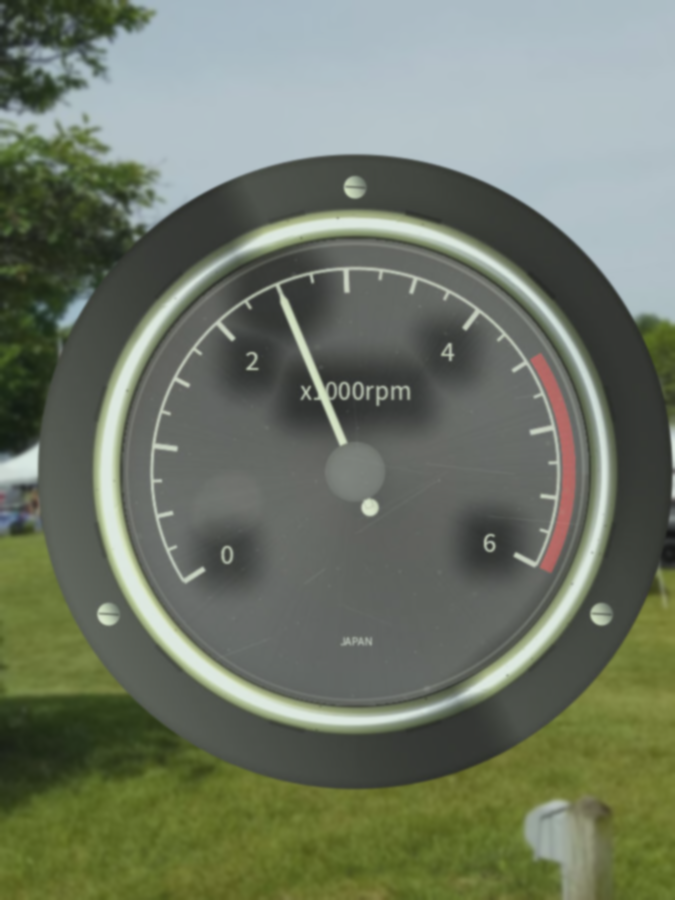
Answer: 2500 rpm
